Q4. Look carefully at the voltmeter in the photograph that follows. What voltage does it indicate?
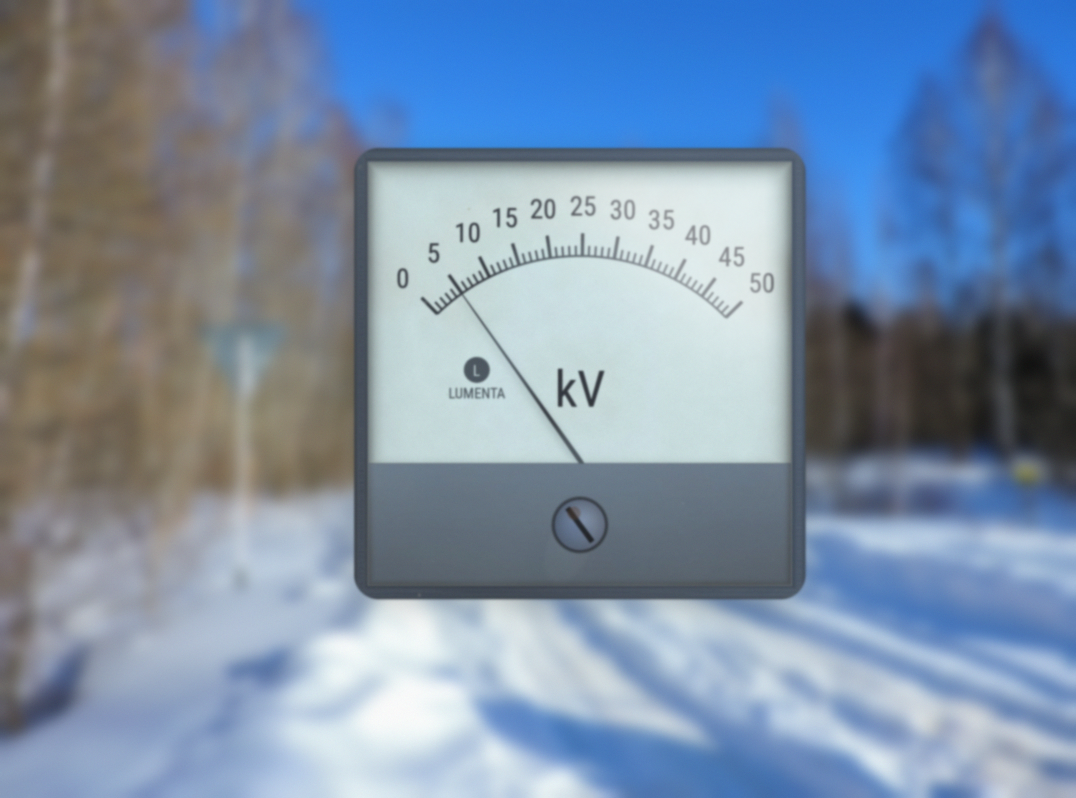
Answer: 5 kV
